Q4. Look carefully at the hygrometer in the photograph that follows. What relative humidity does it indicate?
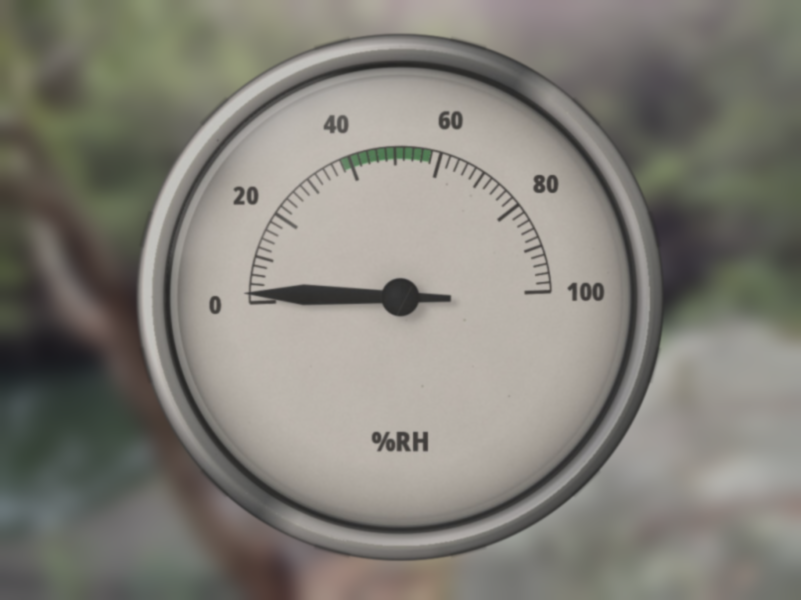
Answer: 2 %
